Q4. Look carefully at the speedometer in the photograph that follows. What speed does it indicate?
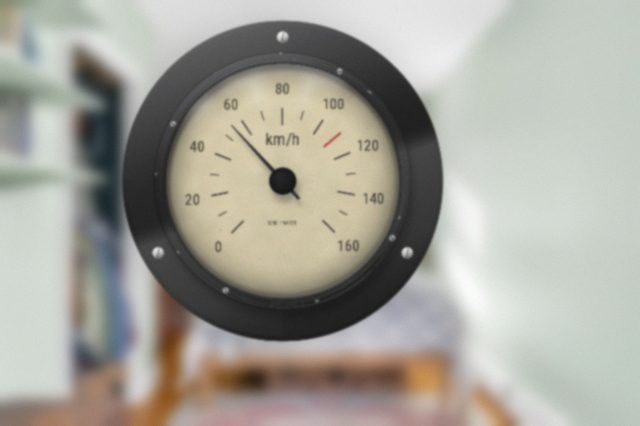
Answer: 55 km/h
